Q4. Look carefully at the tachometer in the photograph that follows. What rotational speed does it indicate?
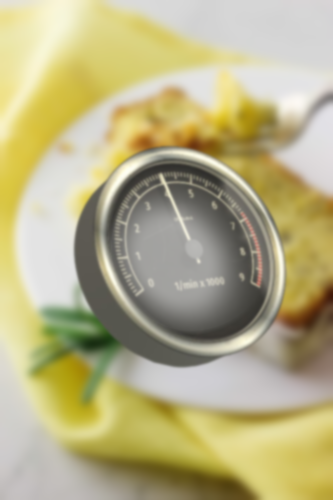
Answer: 4000 rpm
